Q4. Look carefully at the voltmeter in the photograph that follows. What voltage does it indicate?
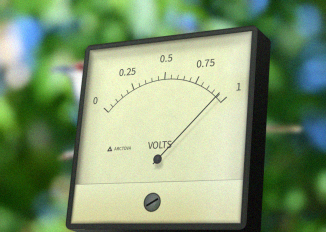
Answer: 0.95 V
